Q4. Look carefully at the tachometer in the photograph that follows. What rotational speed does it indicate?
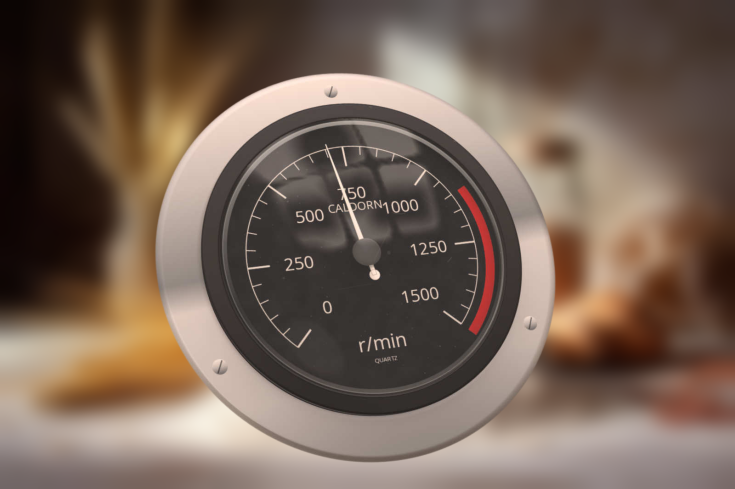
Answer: 700 rpm
